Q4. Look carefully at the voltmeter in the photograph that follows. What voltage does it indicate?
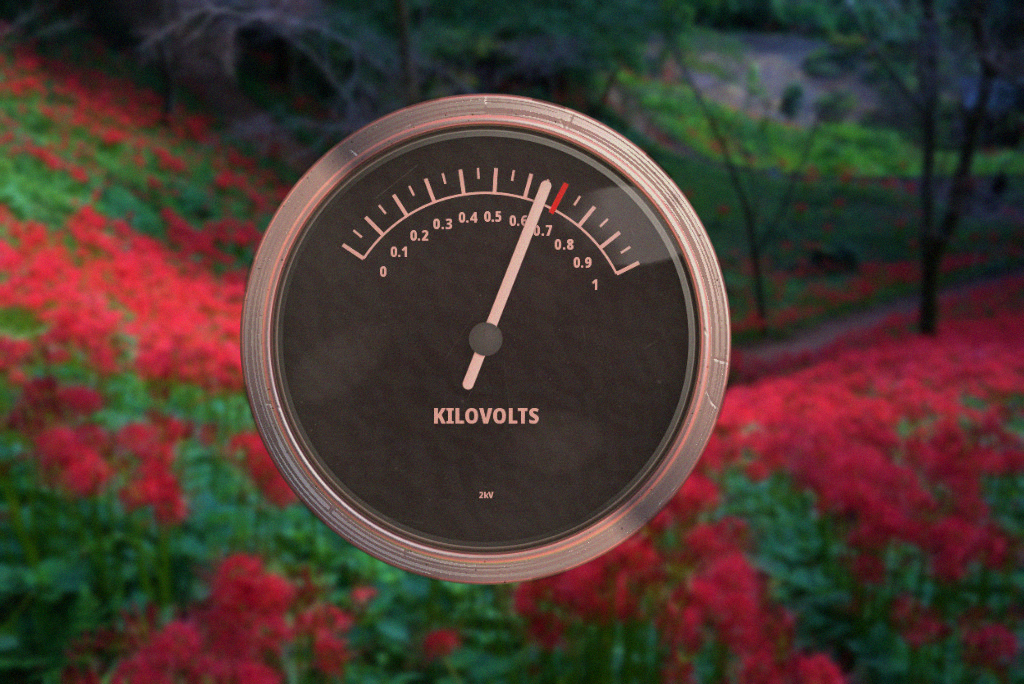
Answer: 0.65 kV
